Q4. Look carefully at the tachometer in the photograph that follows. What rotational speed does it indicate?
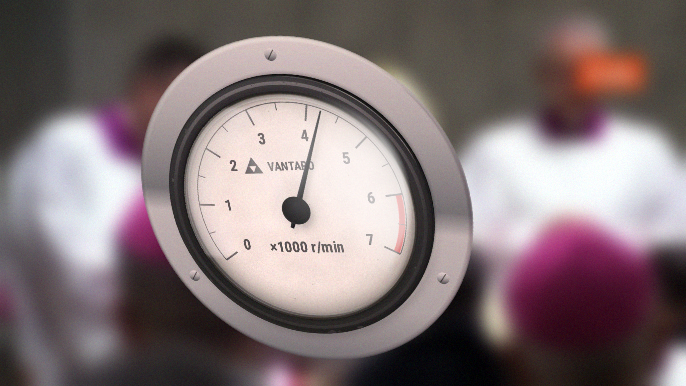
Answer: 4250 rpm
